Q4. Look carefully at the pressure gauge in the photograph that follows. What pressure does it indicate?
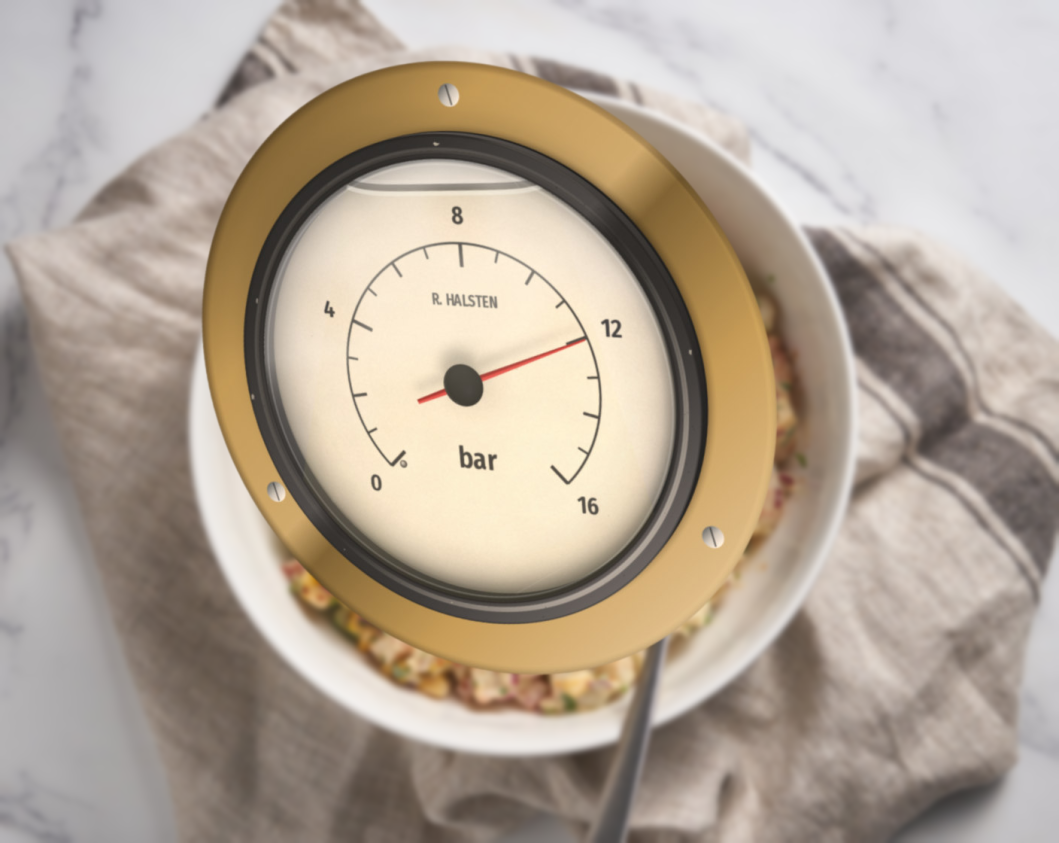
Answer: 12 bar
